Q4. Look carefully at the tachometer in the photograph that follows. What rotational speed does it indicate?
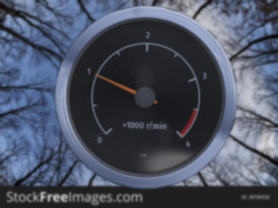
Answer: 1000 rpm
